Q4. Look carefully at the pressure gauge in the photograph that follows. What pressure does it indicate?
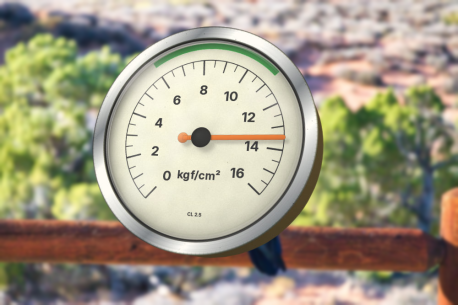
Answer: 13.5 kg/cm²
